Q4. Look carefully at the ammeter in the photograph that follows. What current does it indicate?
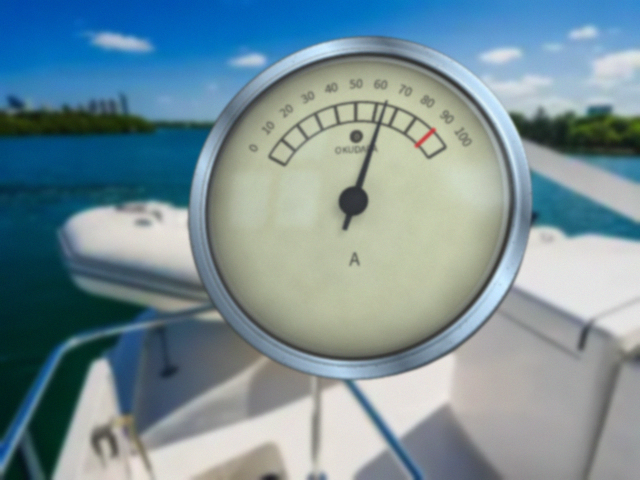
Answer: 65 A
